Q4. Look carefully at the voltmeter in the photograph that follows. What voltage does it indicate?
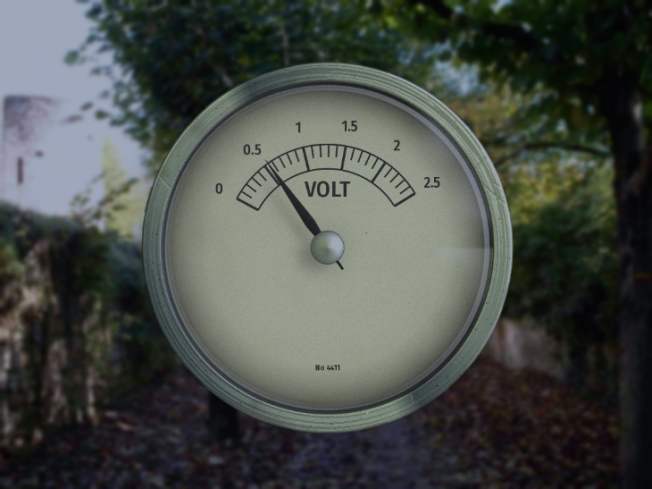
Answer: 0.55 V
